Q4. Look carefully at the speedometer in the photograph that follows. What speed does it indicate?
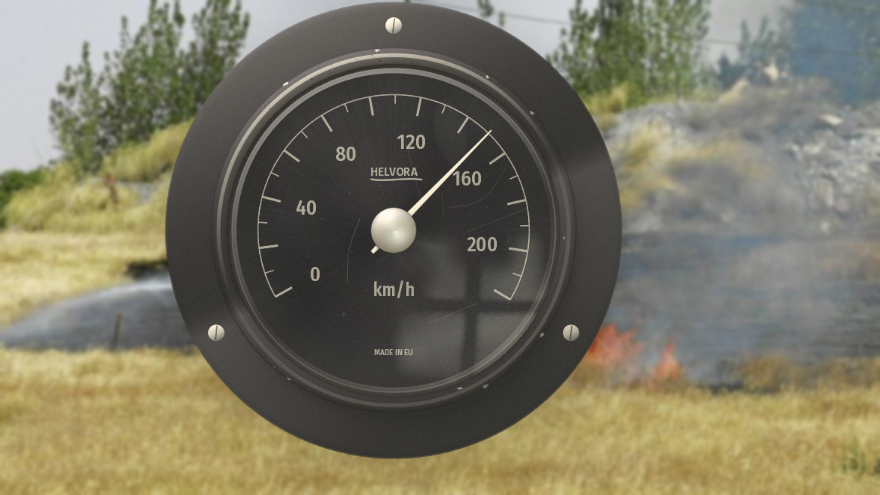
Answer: 150 km/h
